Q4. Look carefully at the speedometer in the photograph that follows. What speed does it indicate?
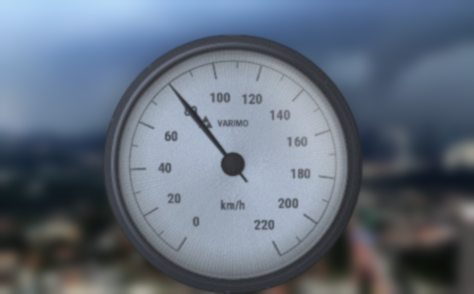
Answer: 80 km/h
